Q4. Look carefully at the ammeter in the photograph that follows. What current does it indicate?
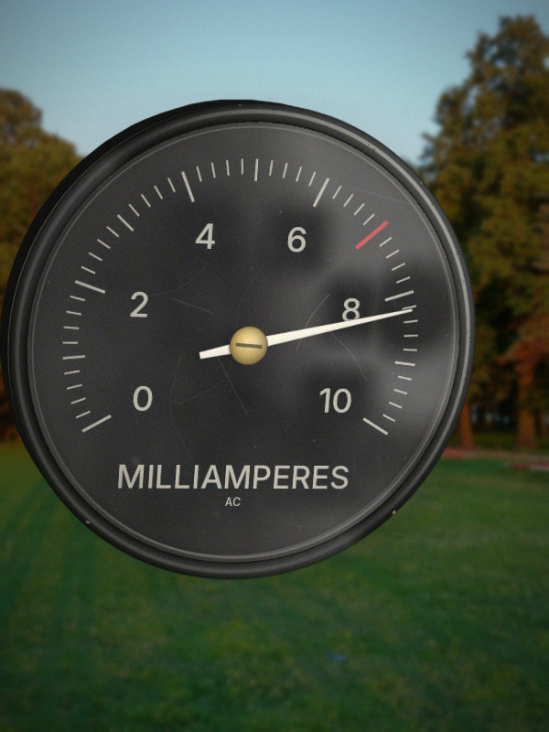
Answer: 8.2 mA
